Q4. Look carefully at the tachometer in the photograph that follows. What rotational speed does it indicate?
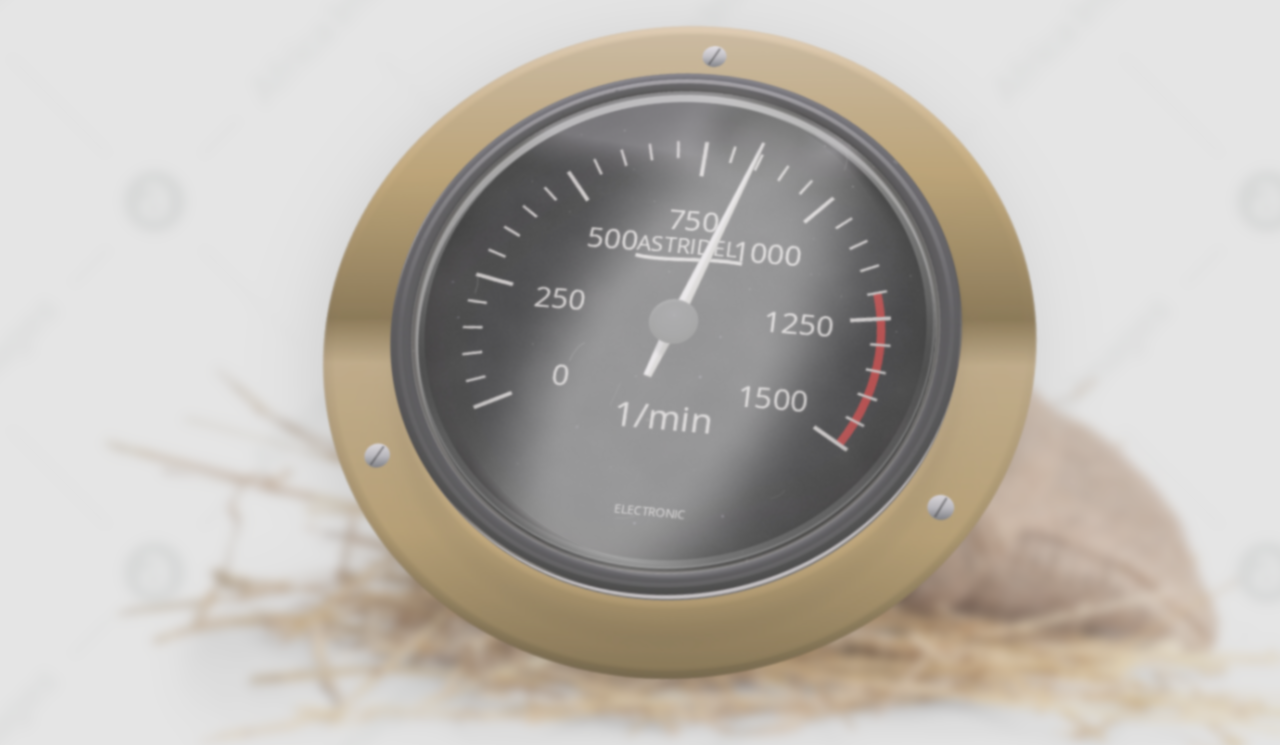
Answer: 850 rpm
